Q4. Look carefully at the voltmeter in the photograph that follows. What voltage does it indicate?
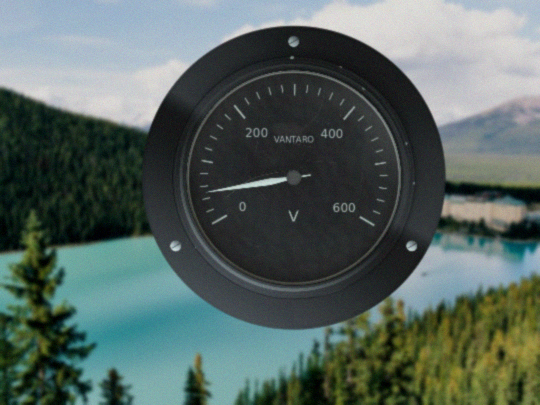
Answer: 50 V
